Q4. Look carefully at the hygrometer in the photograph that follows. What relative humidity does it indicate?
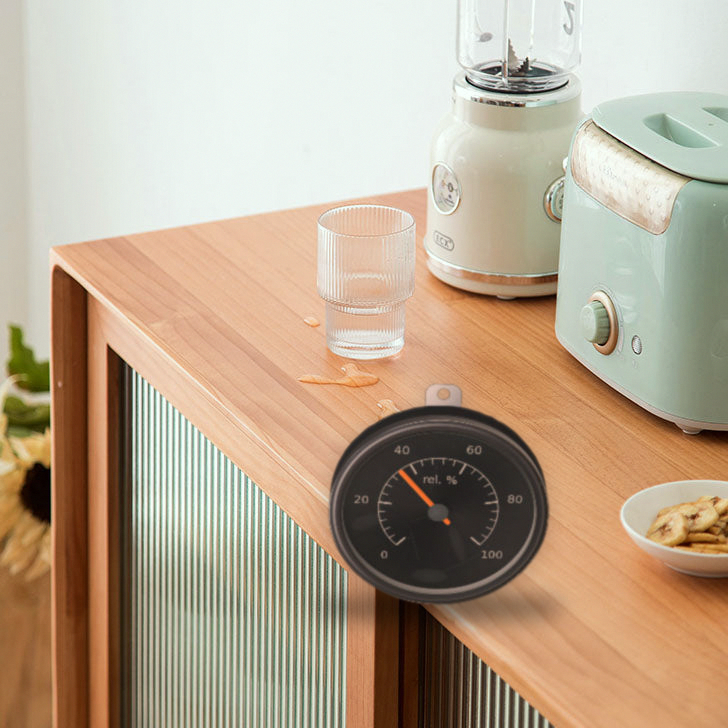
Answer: 36 %
